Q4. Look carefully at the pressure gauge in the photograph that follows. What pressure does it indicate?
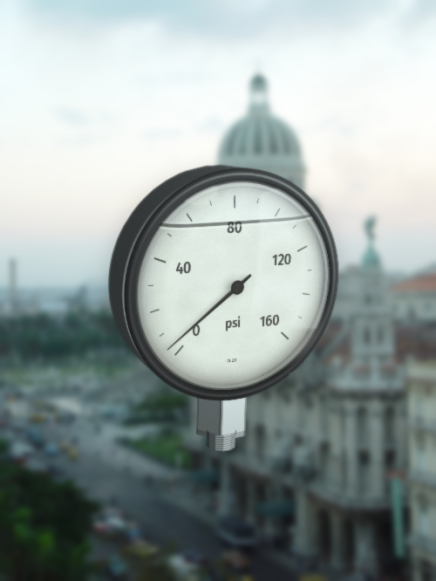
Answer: 5 psi
